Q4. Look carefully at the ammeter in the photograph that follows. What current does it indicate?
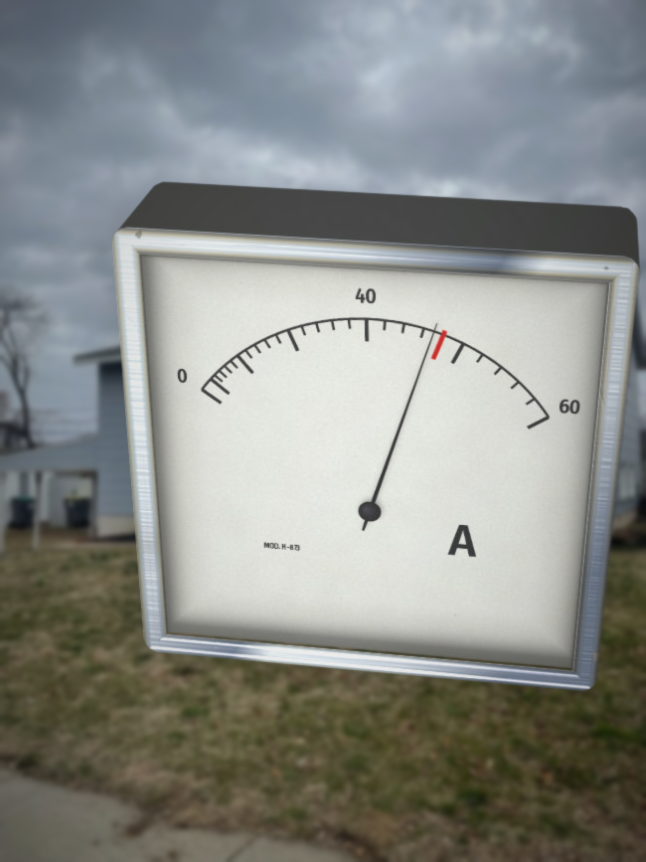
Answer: 47 A
